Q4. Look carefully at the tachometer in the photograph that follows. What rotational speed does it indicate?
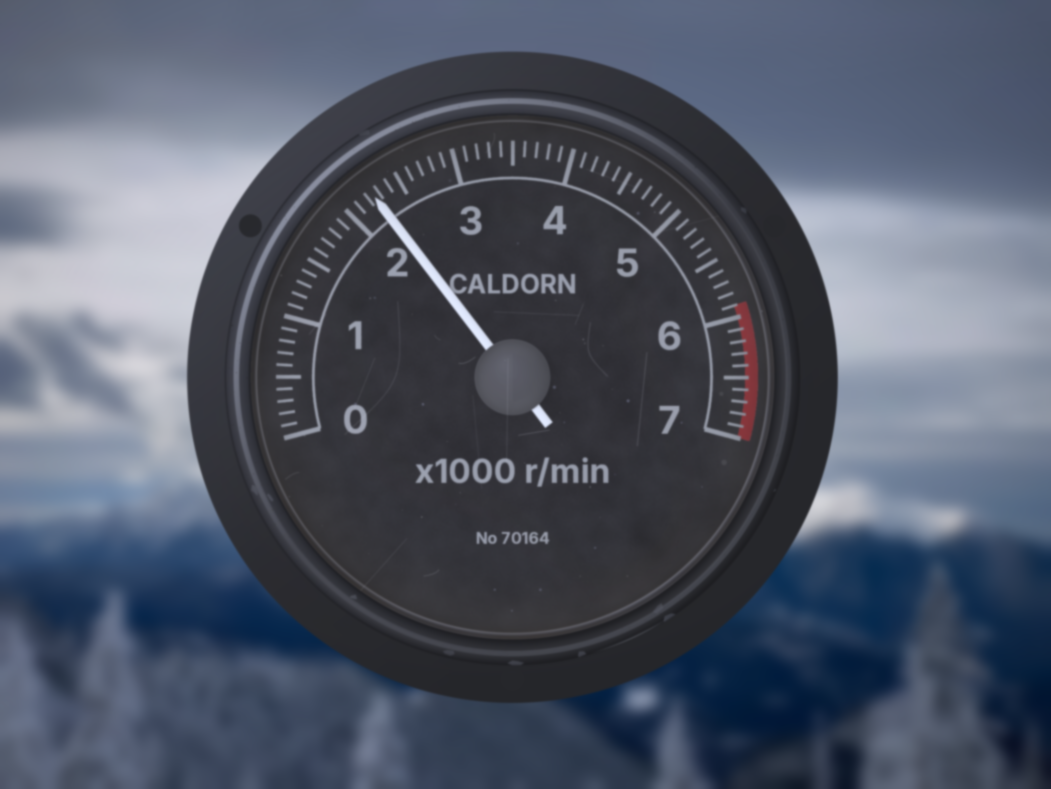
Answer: 2250 rpm
